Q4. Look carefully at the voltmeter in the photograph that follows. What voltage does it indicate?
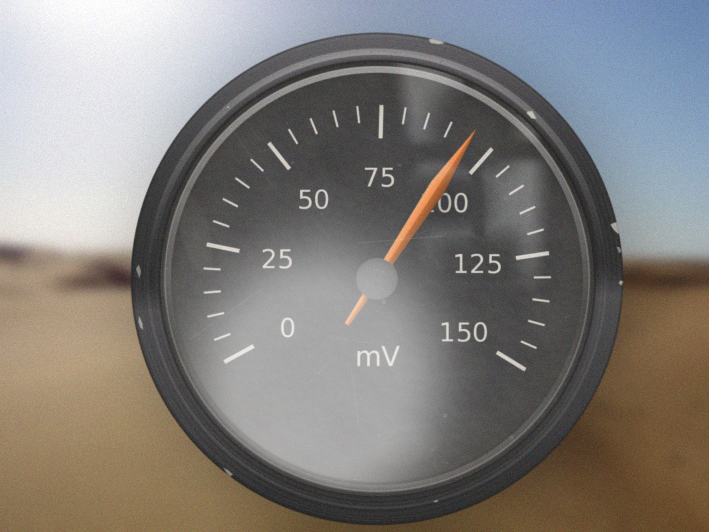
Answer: 95 mV
